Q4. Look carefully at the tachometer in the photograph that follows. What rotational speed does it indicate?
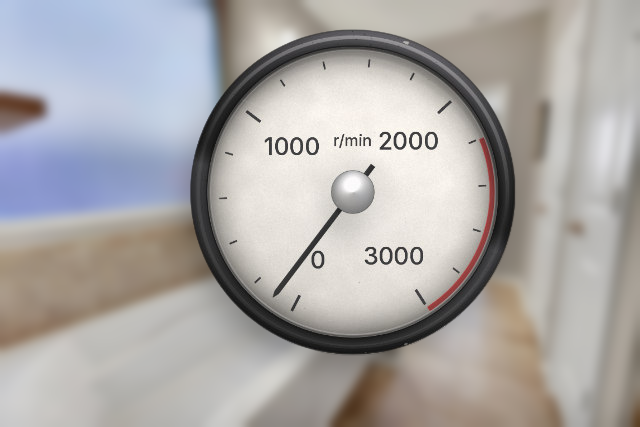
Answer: 100 rpm
